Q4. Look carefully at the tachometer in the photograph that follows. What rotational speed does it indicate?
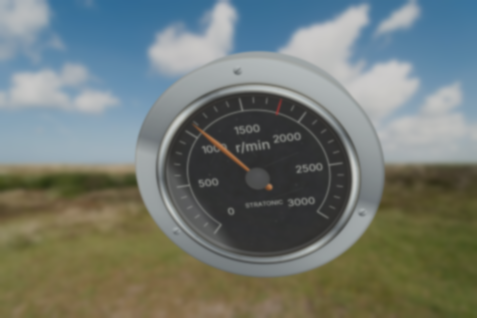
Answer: 1100 rpm
